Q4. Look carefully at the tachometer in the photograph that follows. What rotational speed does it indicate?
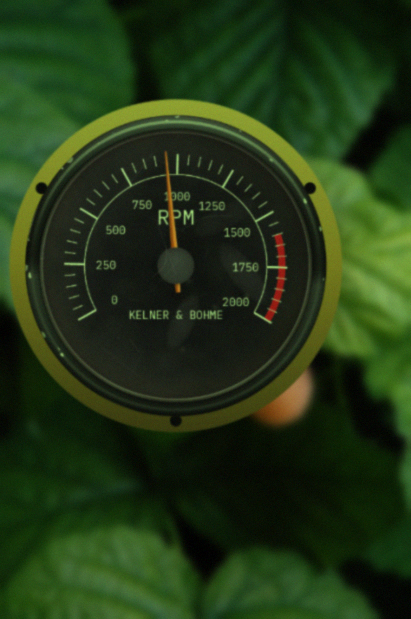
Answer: 950 rpm
